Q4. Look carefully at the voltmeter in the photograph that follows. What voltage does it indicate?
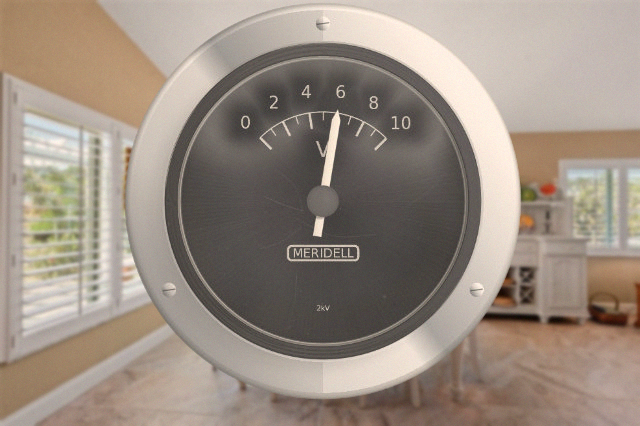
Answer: 6 V
